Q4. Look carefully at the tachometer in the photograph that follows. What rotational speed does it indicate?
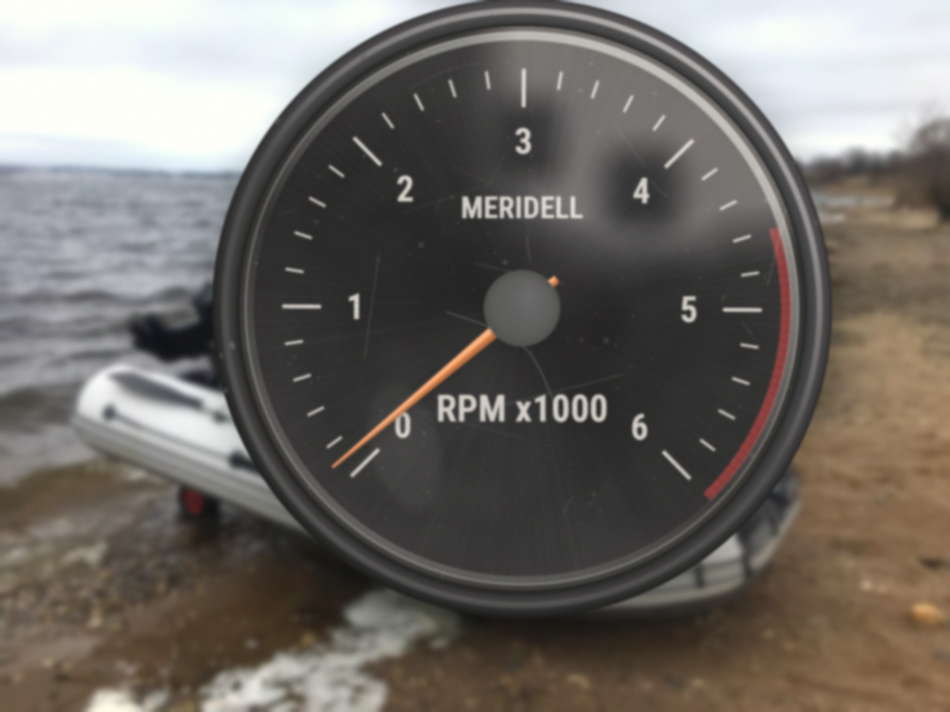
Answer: 100 rpm
